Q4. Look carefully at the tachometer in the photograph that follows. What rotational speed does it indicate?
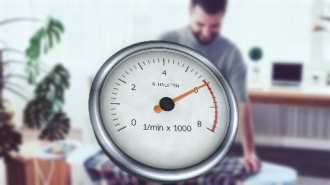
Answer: 6000 rpm
